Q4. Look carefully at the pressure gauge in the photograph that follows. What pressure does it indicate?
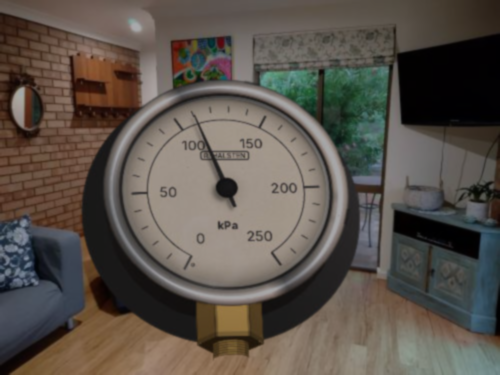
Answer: 110 kPa
